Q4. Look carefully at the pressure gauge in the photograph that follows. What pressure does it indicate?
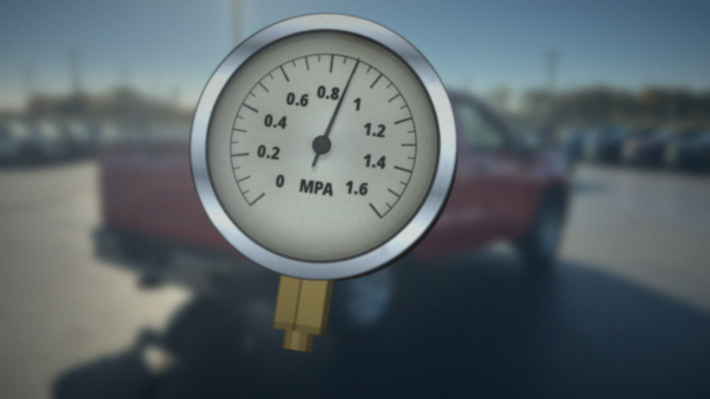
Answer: 0.9 MPa
